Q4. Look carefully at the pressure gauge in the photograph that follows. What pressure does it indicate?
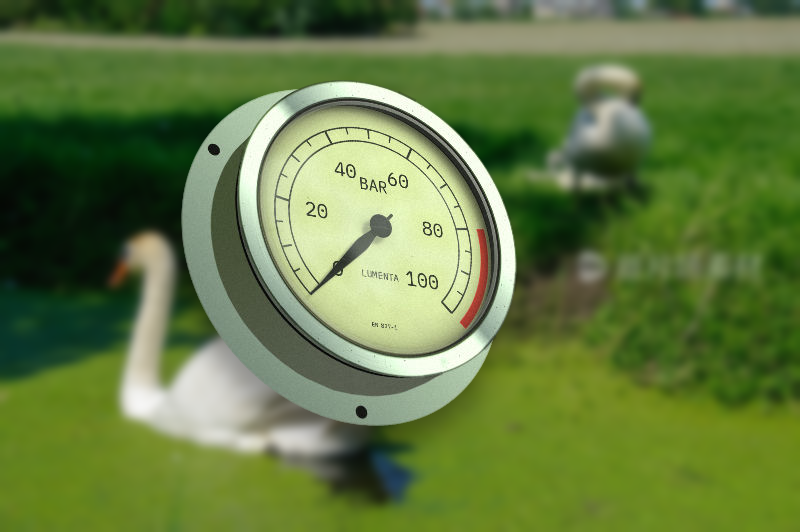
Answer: 0 bar
